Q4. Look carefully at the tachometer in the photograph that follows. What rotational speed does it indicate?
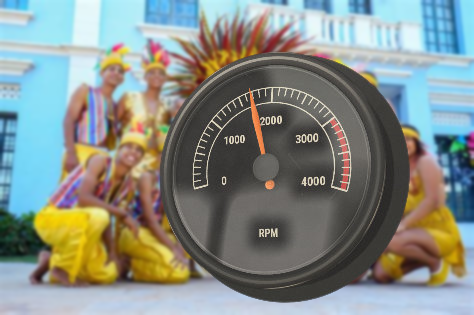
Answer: 1700 rpm
